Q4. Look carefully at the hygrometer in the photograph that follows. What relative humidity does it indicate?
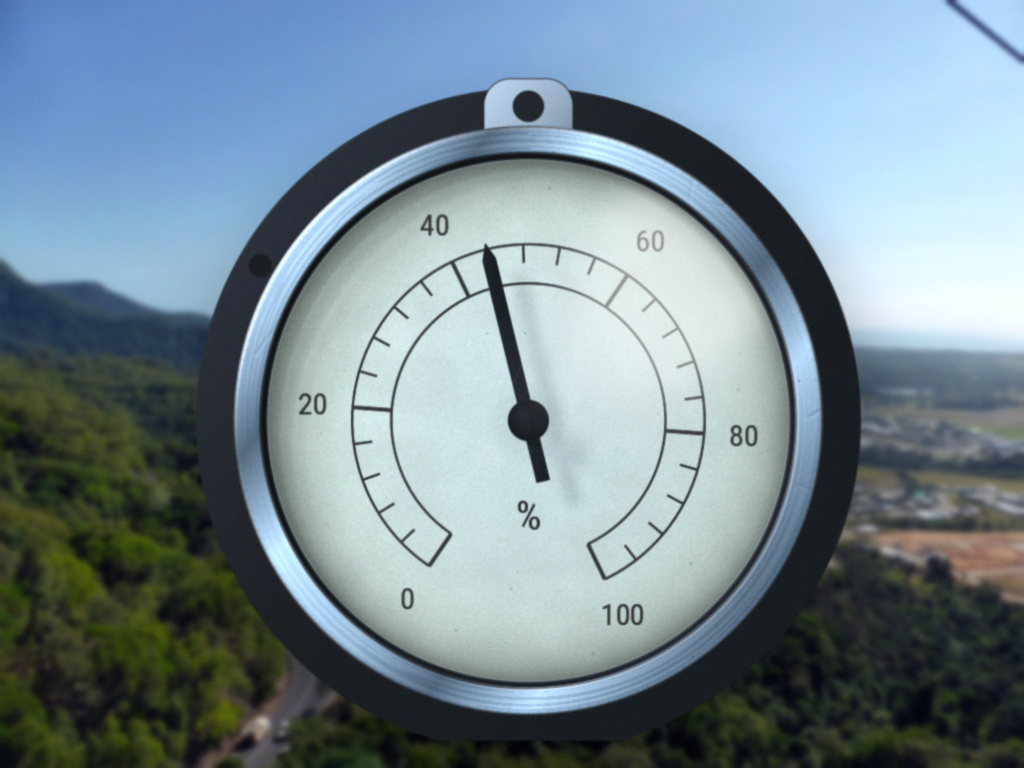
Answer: 44 %
